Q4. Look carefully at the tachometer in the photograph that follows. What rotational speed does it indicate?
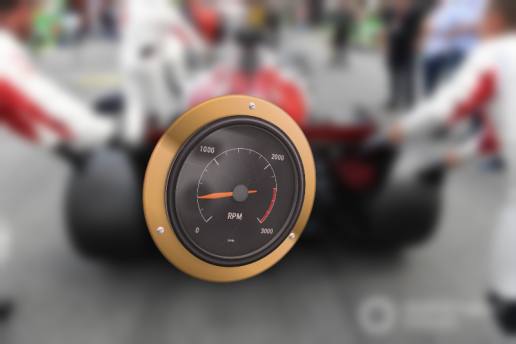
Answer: 400 rpm
